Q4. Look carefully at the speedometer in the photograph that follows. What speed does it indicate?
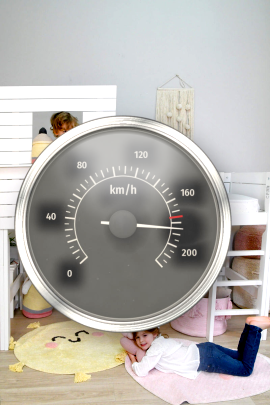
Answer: 185 km/h
